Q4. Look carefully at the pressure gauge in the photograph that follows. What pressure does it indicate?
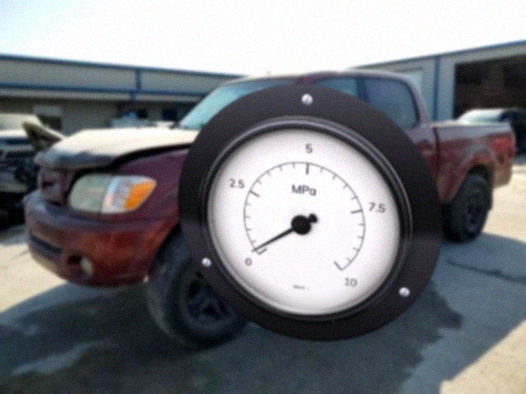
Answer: 0.25 MPa
